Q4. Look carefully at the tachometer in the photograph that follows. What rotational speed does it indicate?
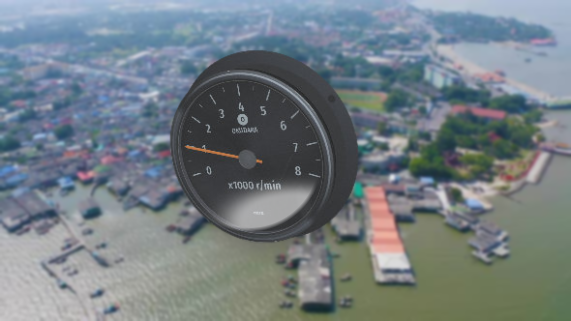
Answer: 1000 rpm
